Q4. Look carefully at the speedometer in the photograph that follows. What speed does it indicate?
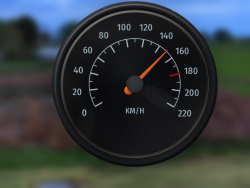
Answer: 150 km/h
